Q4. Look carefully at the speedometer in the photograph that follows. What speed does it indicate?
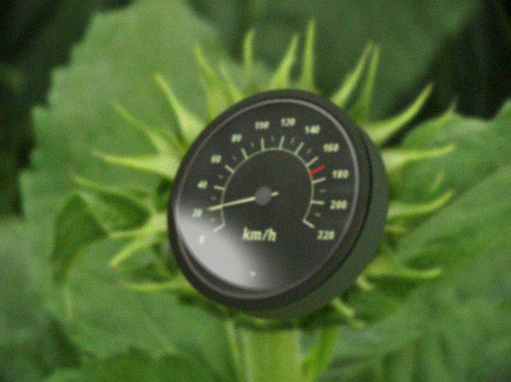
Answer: 20 km/h
